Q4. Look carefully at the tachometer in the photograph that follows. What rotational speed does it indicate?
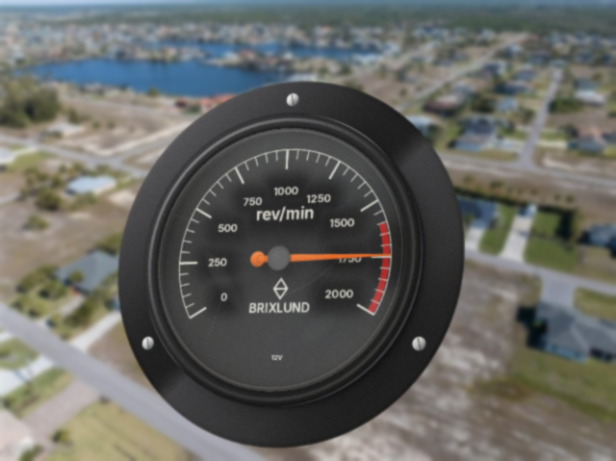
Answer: 1750 rpm
